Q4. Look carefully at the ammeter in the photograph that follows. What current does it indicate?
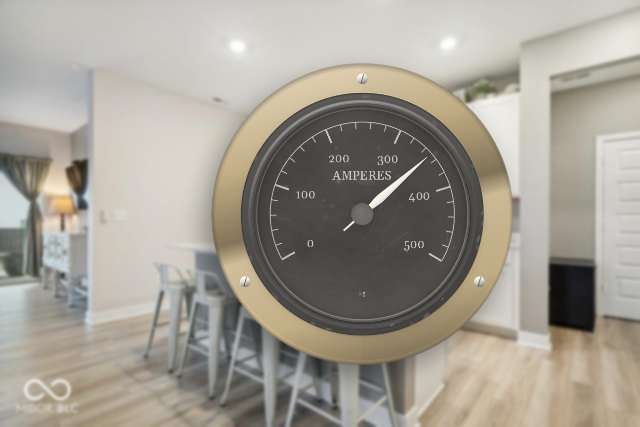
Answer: 350 A
